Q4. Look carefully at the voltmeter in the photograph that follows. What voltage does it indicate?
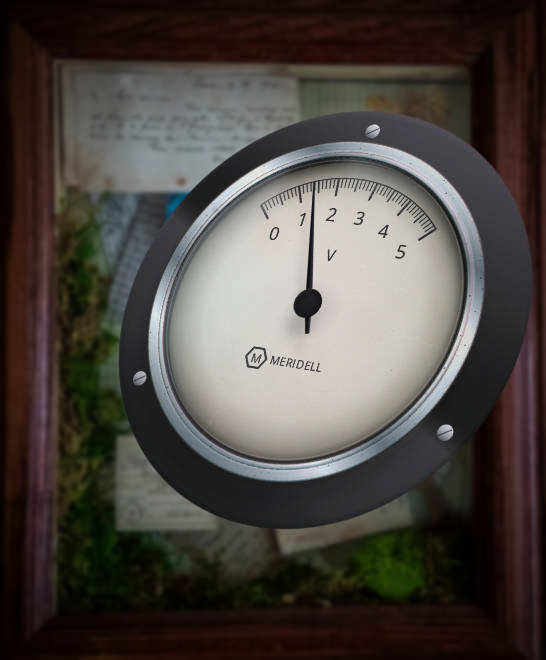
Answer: 1.5 V
